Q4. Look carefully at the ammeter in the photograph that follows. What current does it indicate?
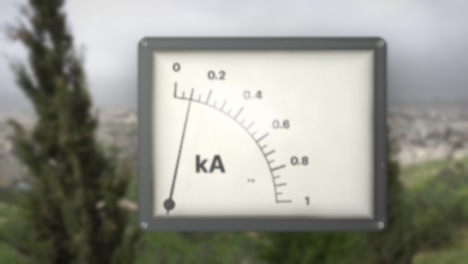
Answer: 0.1 kA
